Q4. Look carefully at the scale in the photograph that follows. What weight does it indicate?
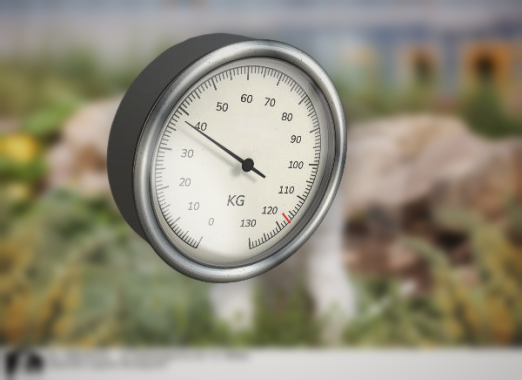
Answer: 38 kg
